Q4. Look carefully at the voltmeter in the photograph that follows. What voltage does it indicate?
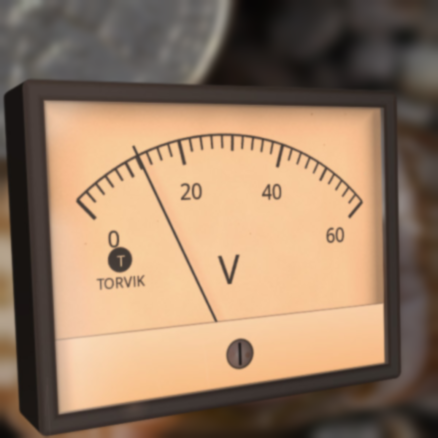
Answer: 12 V
